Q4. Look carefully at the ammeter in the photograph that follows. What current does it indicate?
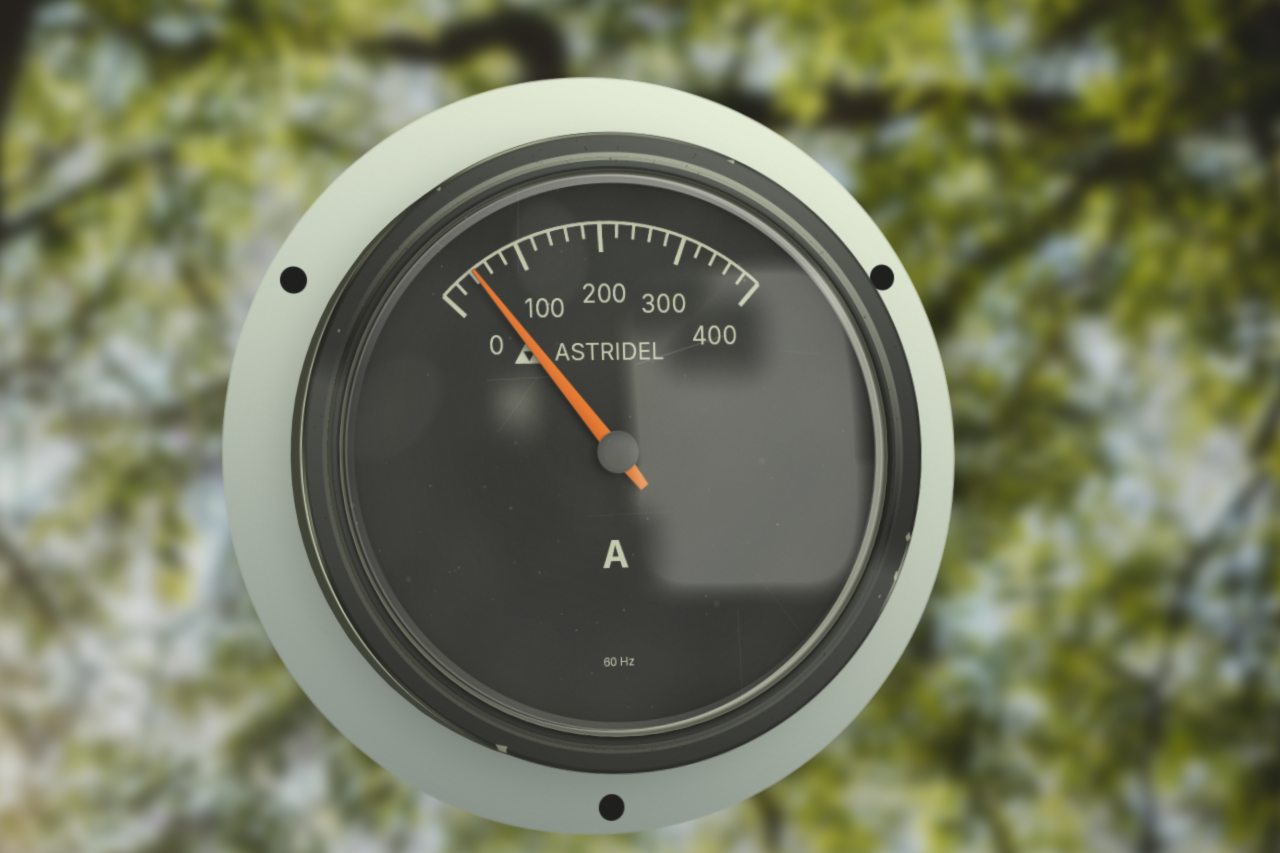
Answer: 40 A
